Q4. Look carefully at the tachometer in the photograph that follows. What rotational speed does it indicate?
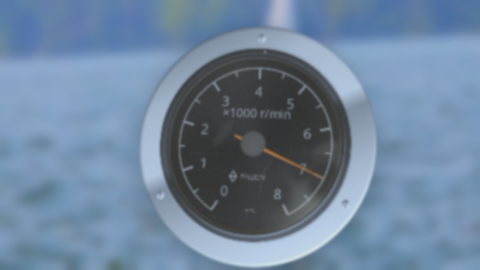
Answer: 7000 rpm
